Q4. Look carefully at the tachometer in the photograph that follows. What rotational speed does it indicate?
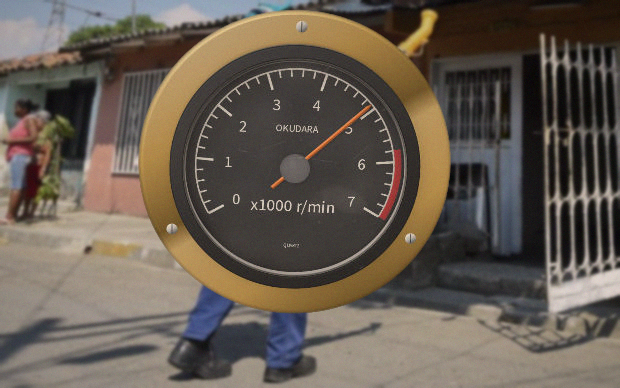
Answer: 4900 rpm
